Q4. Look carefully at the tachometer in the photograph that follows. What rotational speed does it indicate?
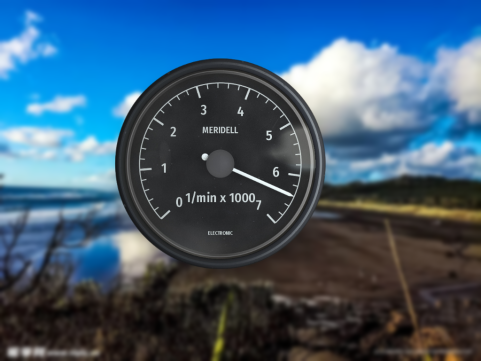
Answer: 6400 rpm
